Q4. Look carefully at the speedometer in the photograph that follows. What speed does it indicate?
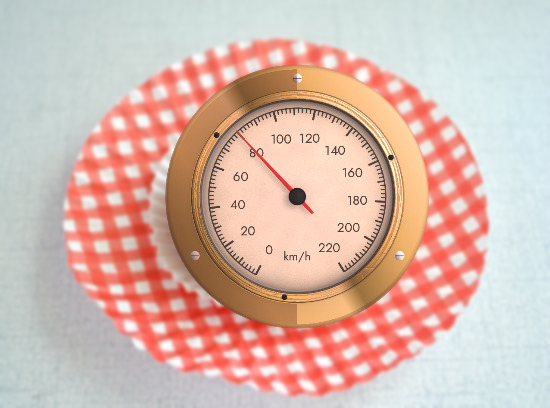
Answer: 80 km/h
